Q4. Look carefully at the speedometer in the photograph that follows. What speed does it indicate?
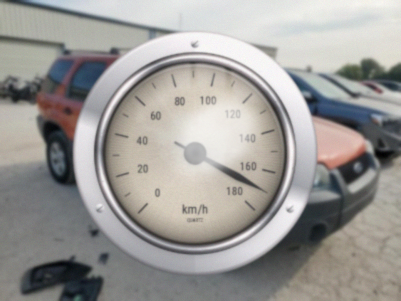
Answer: 170 km/h
